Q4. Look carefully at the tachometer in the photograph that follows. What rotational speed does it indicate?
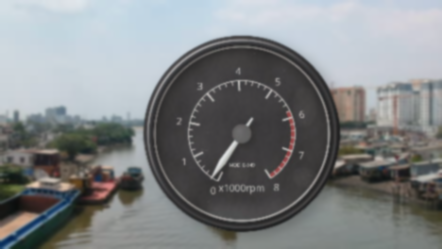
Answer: 200 rpm
